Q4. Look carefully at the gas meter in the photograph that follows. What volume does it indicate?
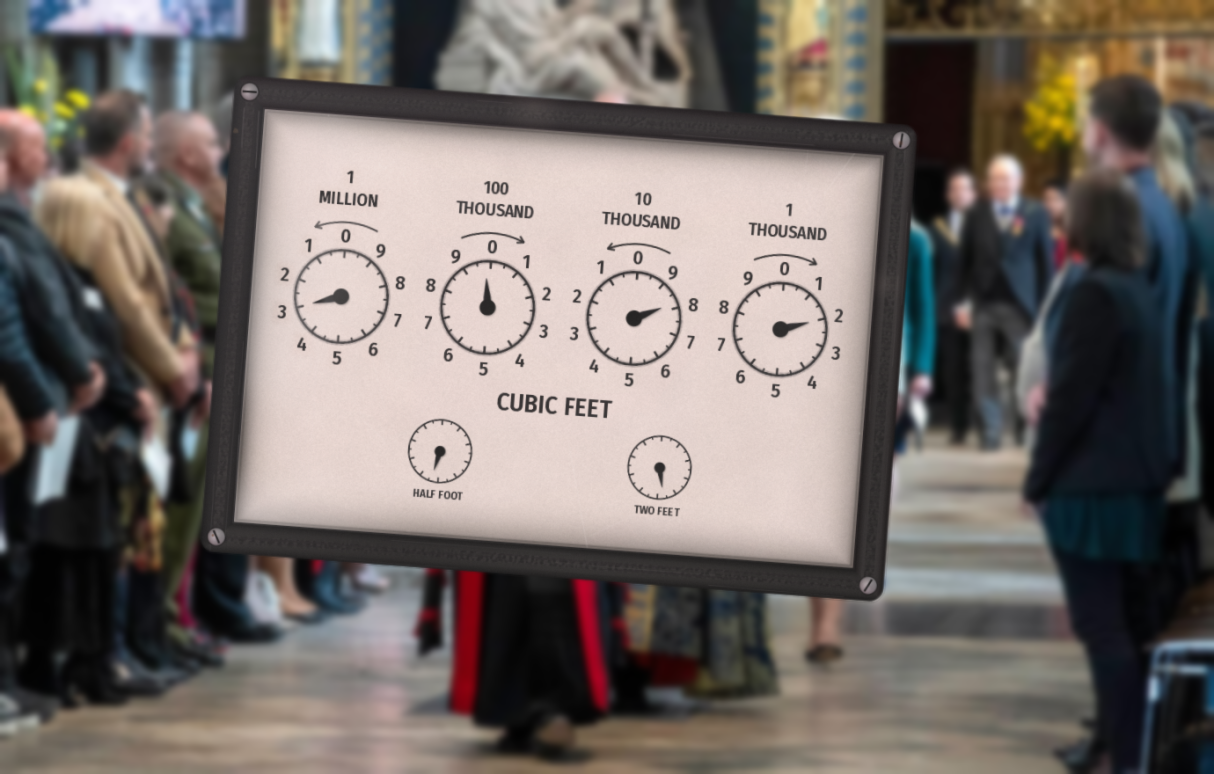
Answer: 298200 ft³
